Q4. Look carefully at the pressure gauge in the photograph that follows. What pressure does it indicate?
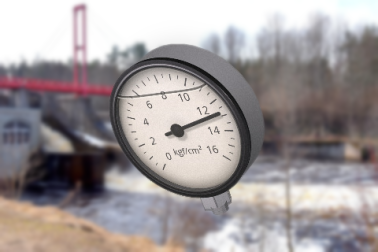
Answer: 12.75 kg/cm²
